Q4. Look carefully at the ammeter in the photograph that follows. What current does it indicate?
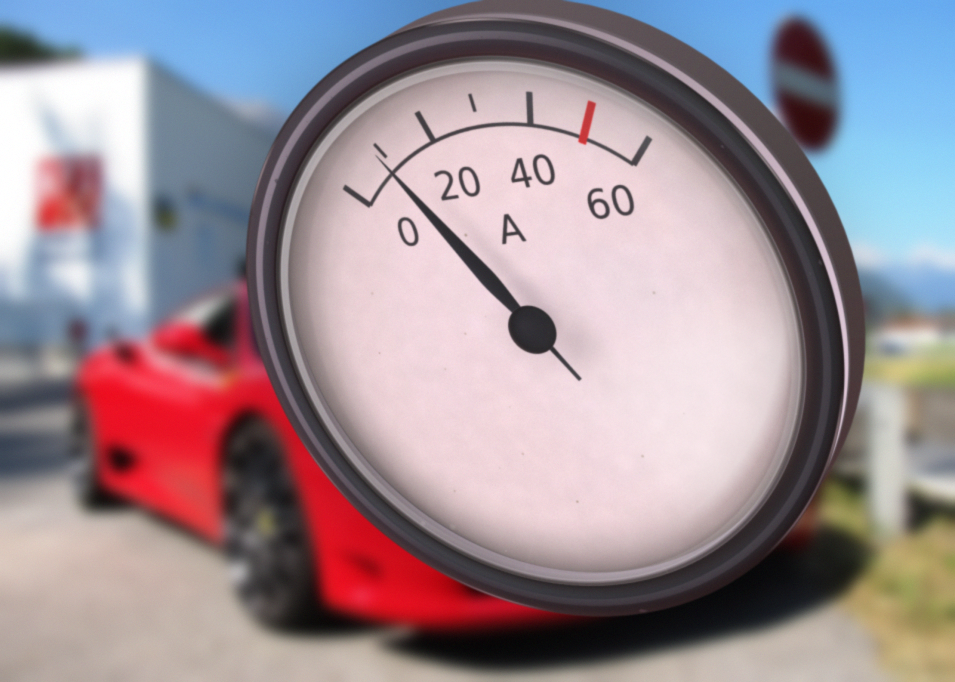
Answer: 10 A
